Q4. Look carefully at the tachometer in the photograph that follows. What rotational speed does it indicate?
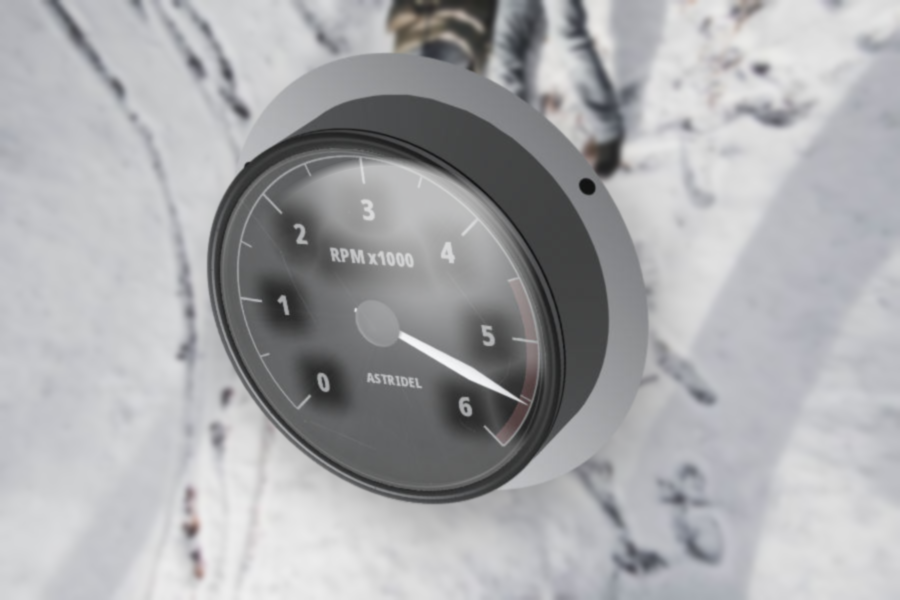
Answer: 5500 rpm
